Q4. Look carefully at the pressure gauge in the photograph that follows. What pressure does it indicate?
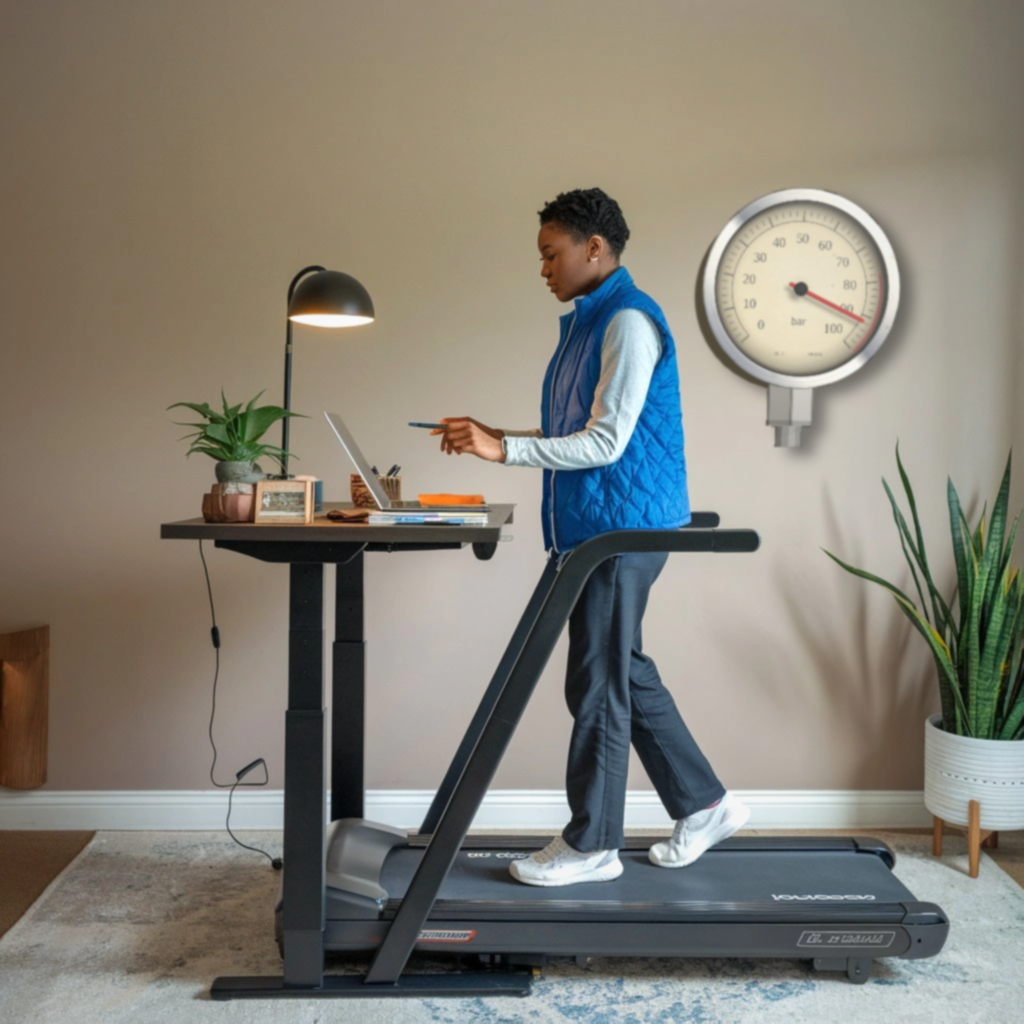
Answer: 92 bar
